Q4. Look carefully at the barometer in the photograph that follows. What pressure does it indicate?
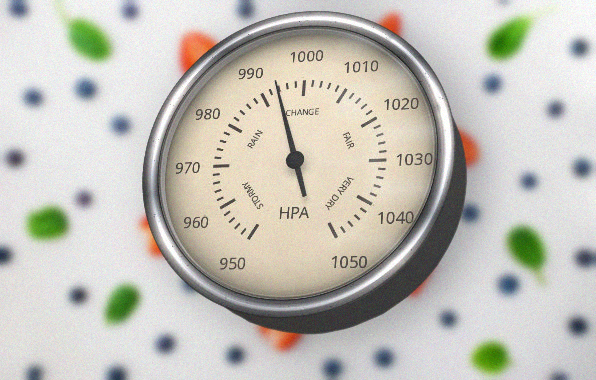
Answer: 994 hPa
